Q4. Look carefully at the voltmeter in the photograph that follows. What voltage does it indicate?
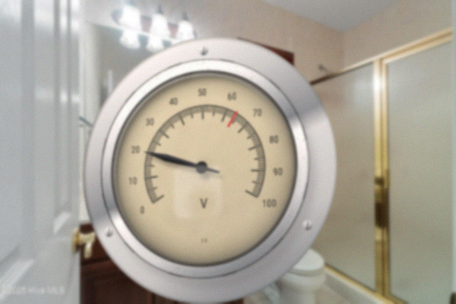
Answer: 20 V
